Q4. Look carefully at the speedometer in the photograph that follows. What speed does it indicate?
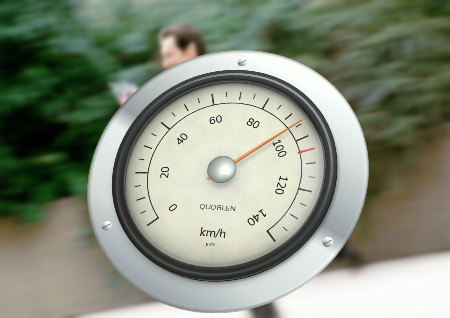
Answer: 95 km/h
